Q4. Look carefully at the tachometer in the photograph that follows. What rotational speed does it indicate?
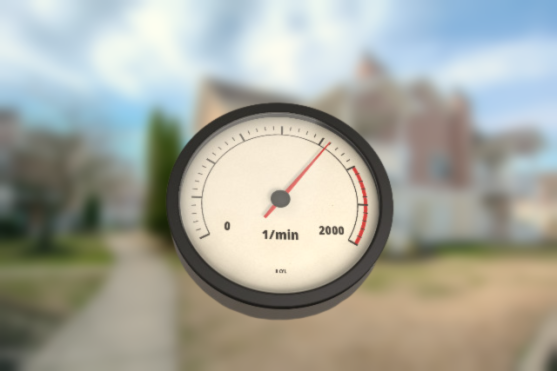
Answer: 1300 rpm
